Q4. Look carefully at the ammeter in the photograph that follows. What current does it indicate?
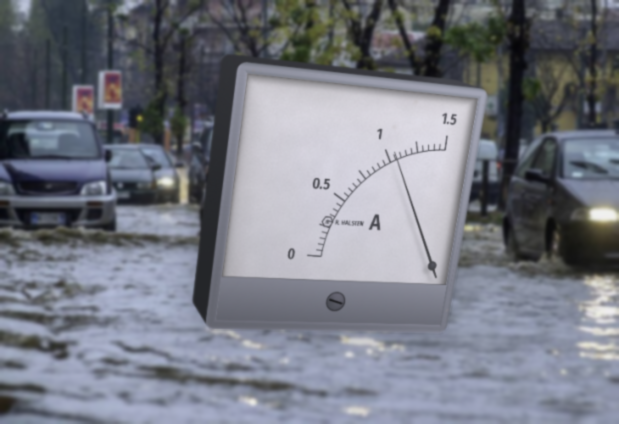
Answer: 1.05 A
